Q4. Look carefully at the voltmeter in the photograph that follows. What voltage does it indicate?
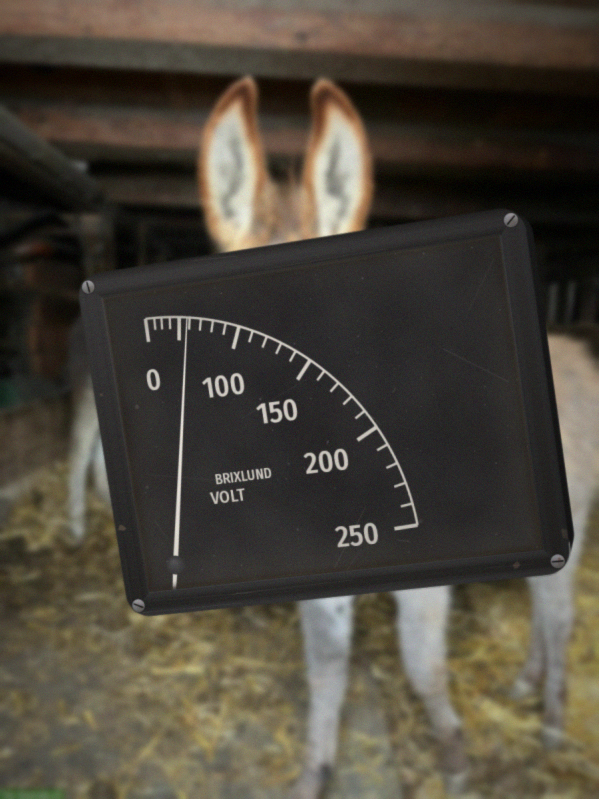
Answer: 60 V
